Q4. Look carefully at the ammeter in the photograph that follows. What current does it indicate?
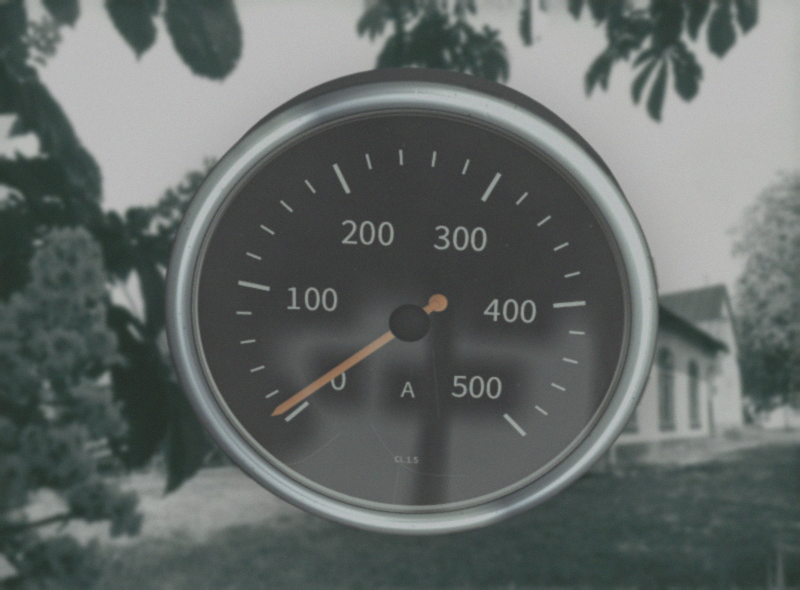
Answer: 10 A
